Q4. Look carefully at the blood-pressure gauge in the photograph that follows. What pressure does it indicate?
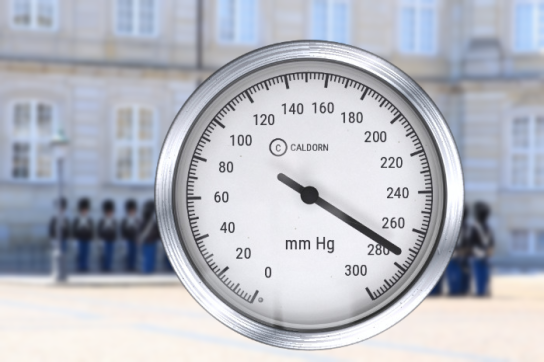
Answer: 274 mmHg
